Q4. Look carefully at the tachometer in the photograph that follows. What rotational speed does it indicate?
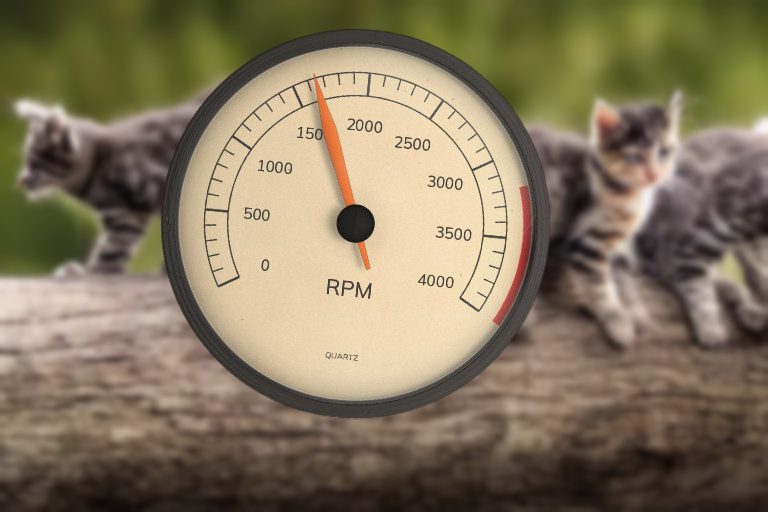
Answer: 1650 rpm
